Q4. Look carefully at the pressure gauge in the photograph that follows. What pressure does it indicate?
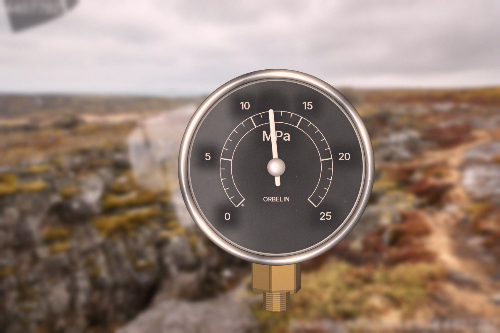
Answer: 12 MPa
